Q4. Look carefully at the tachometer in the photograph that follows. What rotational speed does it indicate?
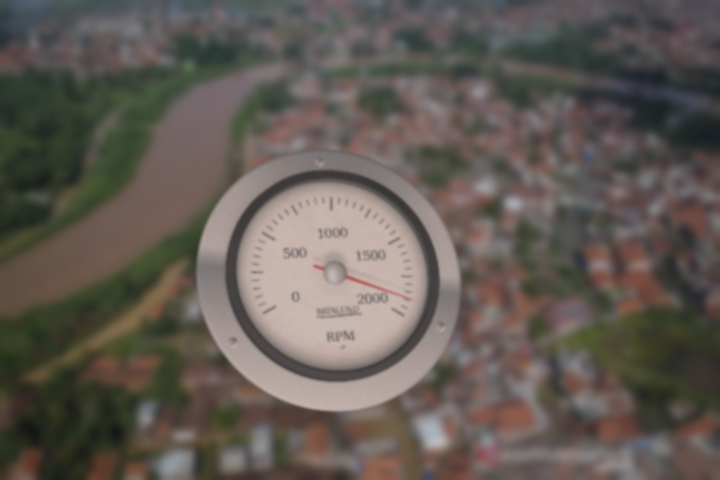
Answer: 1900 rpm
